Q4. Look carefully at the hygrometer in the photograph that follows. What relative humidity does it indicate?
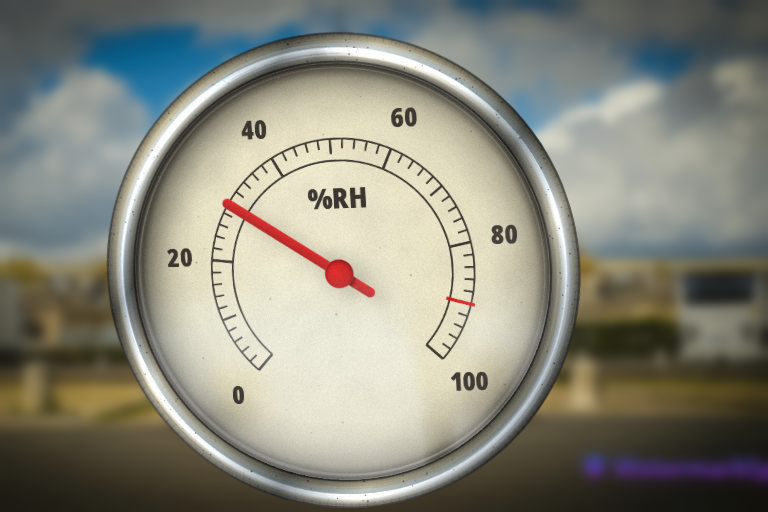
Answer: 30 %
